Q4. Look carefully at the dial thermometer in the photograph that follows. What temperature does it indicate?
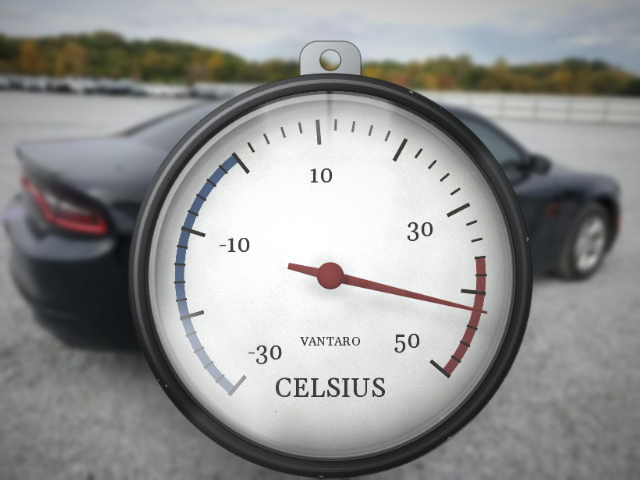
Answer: 42 °C
